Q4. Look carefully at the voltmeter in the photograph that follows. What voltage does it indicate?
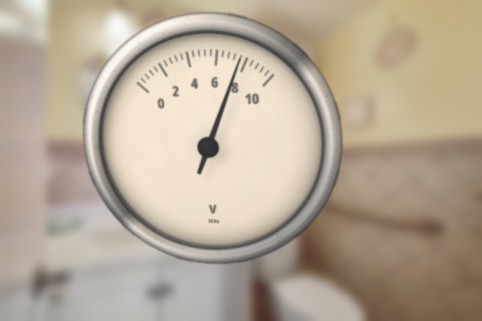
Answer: 7.6 V
